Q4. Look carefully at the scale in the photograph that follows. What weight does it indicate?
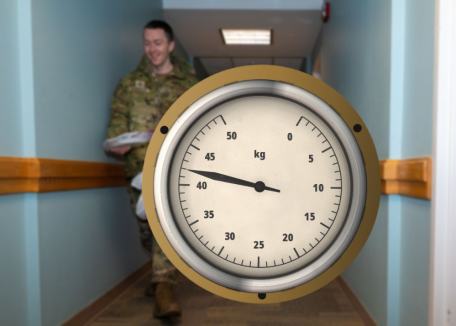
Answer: 42 kg
